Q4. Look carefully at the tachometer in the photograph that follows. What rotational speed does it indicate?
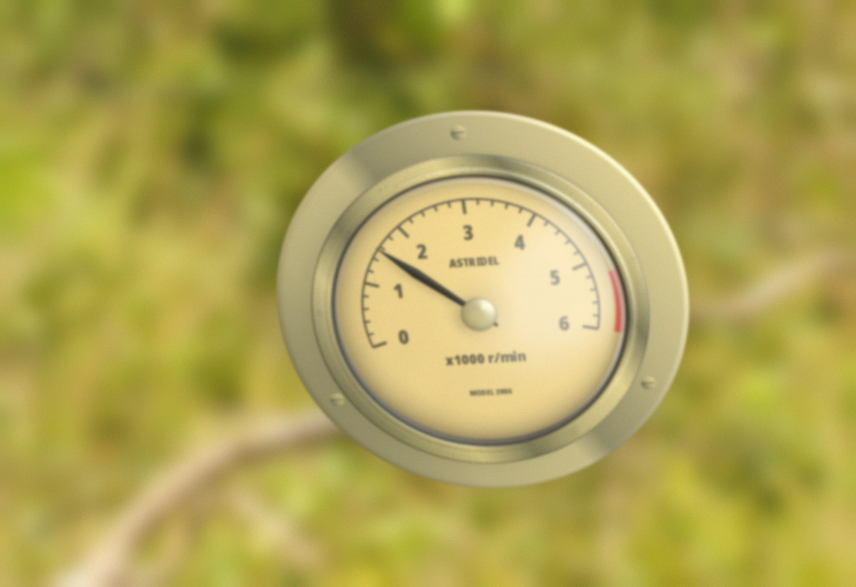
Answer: 1600 rpm
